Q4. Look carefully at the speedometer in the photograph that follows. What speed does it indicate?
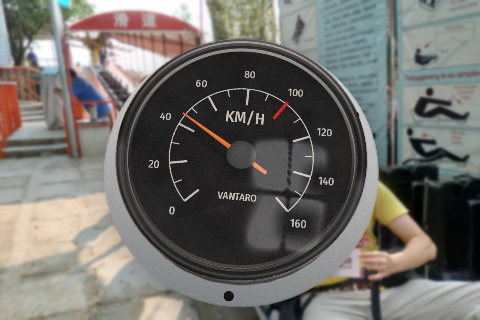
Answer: 45 km/h
